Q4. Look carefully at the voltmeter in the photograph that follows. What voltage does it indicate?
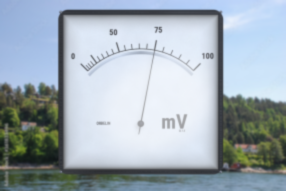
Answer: 75 mV
